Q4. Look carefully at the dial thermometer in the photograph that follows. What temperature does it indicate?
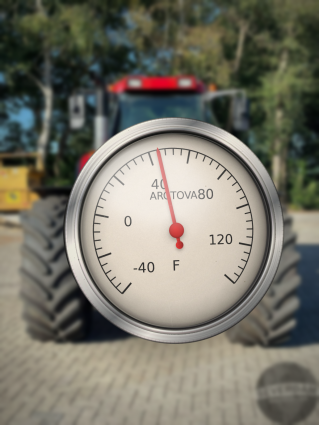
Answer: 44 °F
